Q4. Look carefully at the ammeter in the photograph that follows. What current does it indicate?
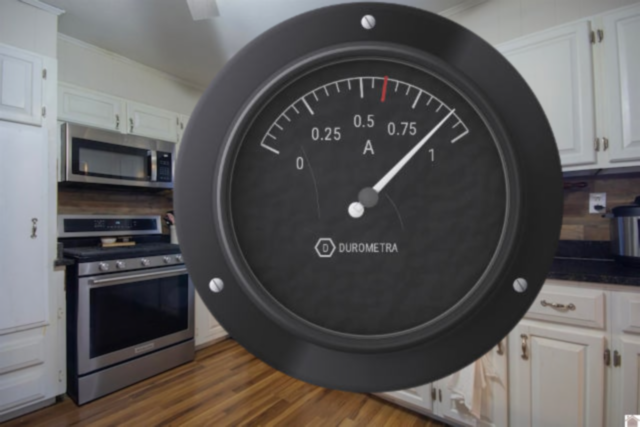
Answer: 0.9 A
